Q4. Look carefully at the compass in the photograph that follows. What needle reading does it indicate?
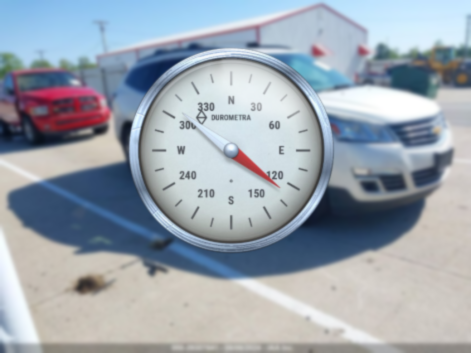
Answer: 127.5 °
